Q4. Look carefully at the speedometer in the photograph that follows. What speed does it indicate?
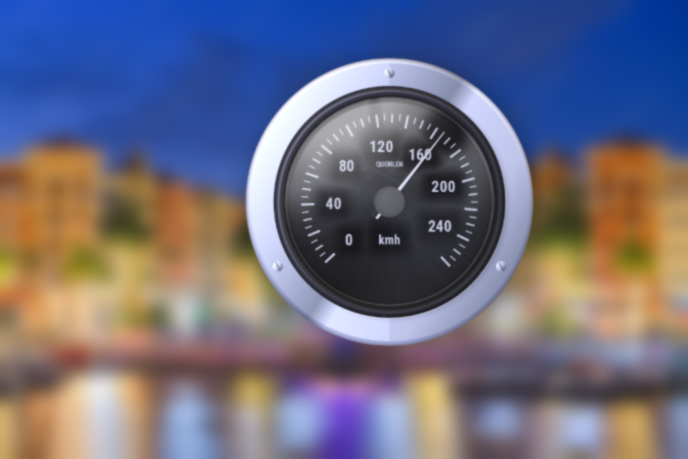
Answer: 165 km/h
